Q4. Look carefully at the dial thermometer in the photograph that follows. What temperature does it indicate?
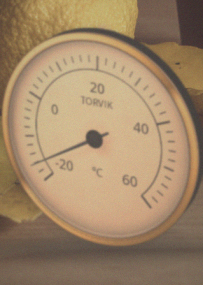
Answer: -16 °C
